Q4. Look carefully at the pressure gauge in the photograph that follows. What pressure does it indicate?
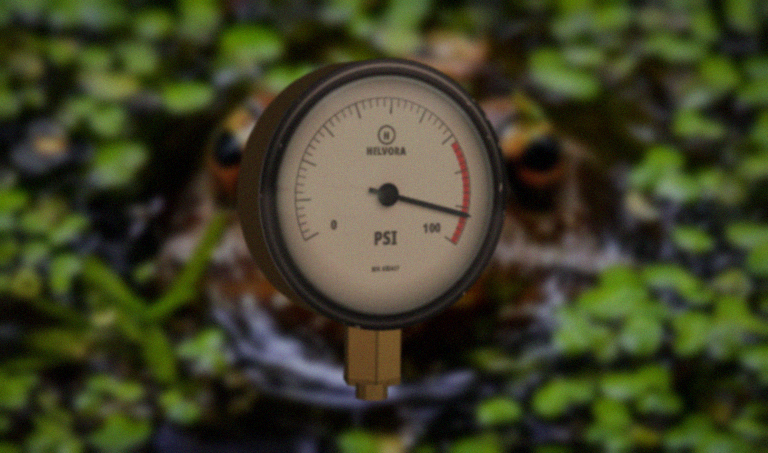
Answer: 92 psi
